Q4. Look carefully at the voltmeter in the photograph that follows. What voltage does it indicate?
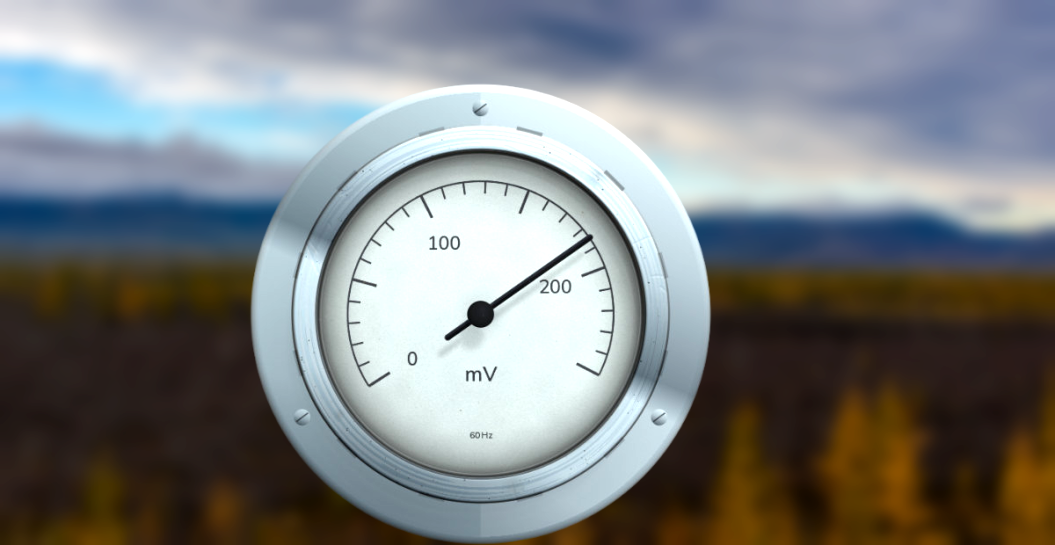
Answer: 185 mV
